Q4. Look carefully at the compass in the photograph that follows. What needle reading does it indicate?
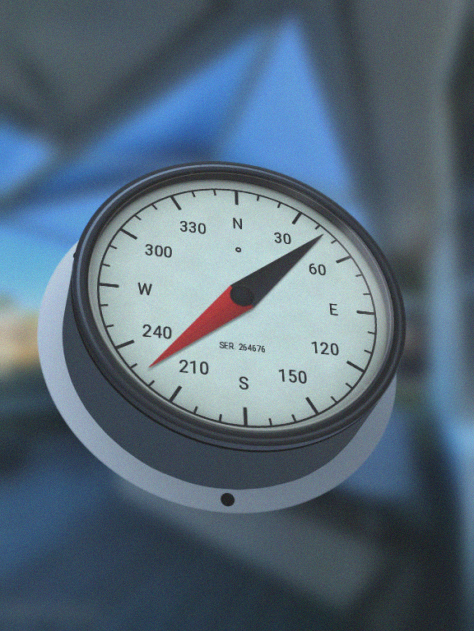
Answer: 225 °
